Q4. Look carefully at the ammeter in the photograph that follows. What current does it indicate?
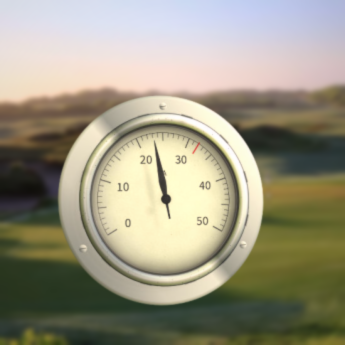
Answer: 23 A
